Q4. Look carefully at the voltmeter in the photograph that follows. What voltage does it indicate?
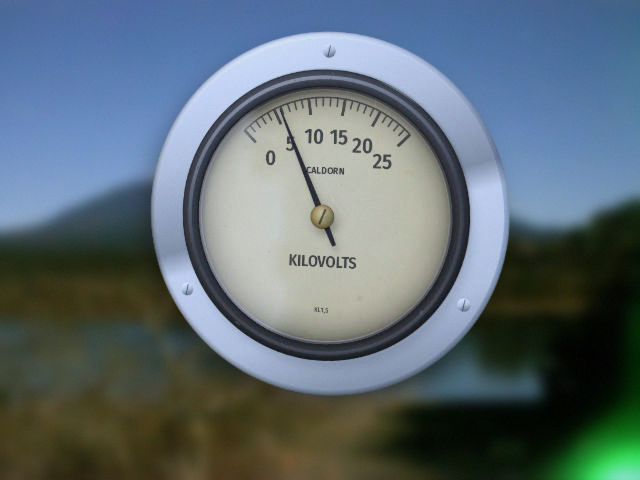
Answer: 6 kV
